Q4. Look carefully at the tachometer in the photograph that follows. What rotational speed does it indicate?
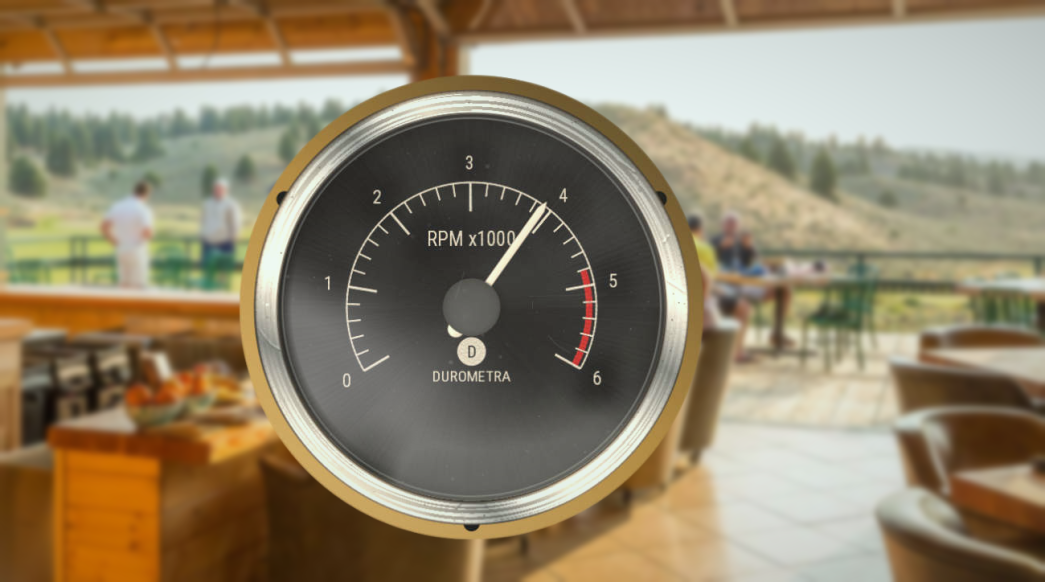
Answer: 3900 rpm
